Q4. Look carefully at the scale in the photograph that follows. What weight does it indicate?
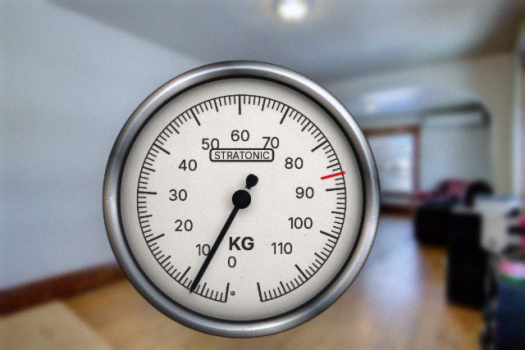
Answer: 7 kg
